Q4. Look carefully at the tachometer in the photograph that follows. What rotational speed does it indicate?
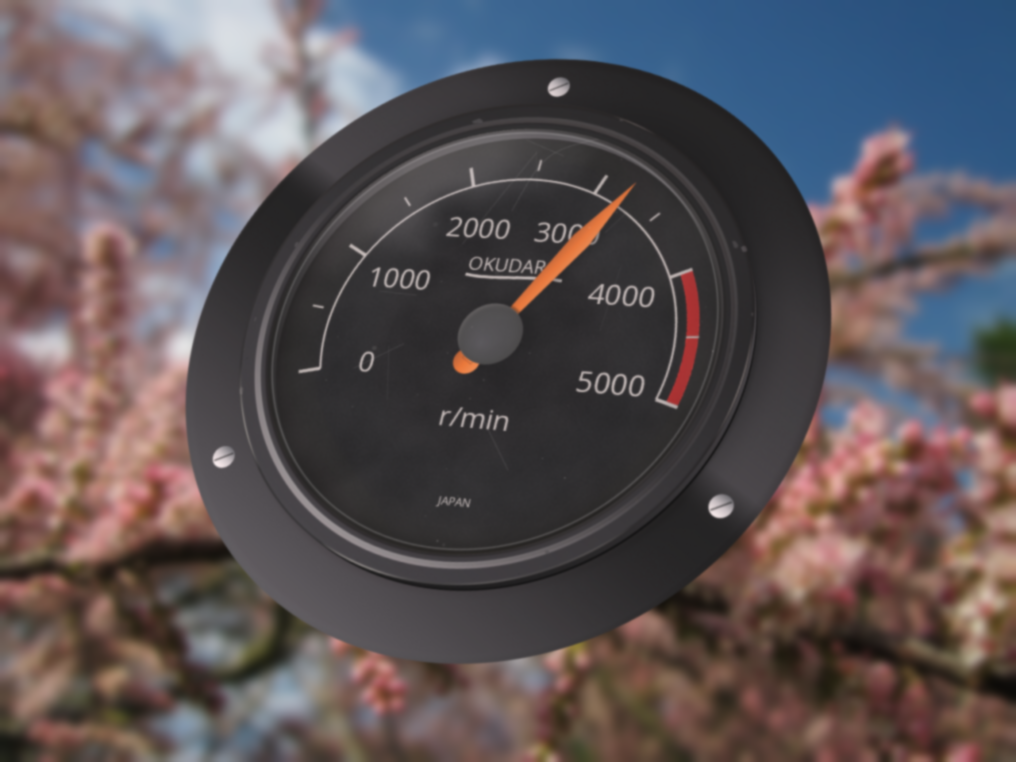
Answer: 3250 rpm
